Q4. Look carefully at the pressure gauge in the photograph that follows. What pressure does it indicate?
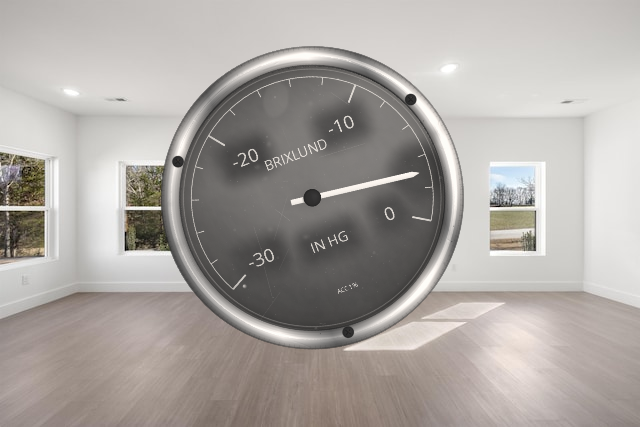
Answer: -3 inHg
